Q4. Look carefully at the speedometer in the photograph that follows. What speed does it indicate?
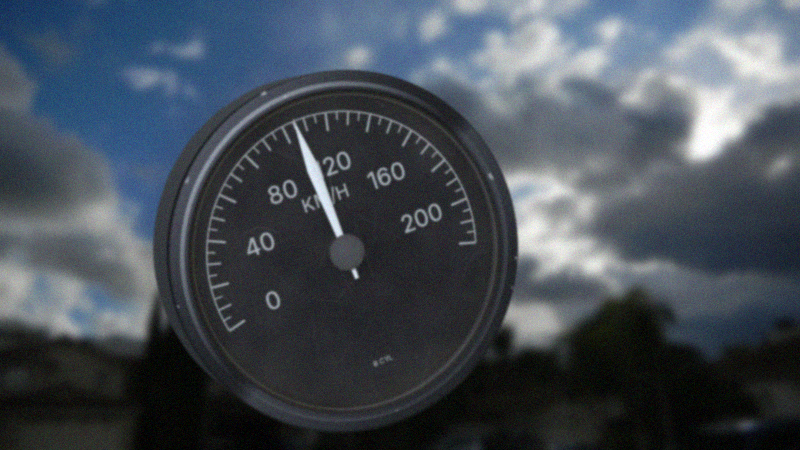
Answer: 105 km/h
